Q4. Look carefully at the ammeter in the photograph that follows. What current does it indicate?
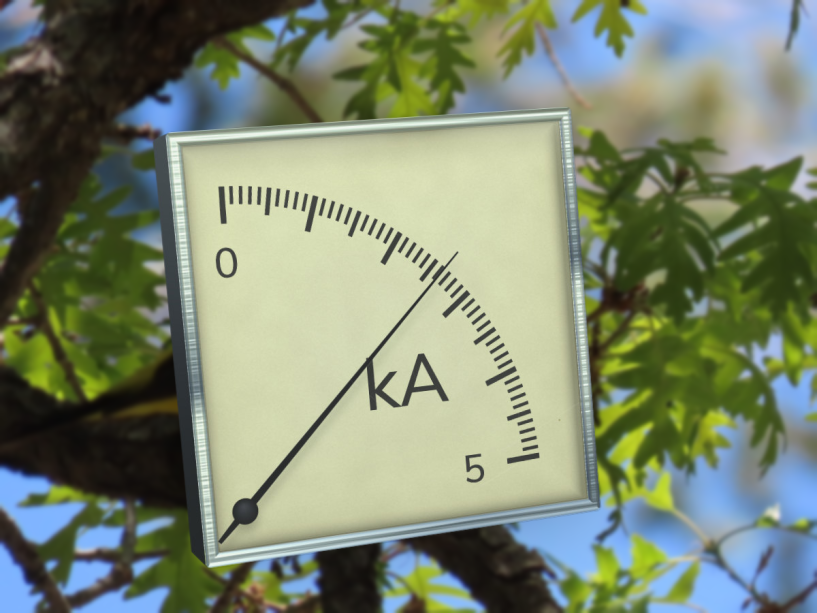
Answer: 2.6 kA
